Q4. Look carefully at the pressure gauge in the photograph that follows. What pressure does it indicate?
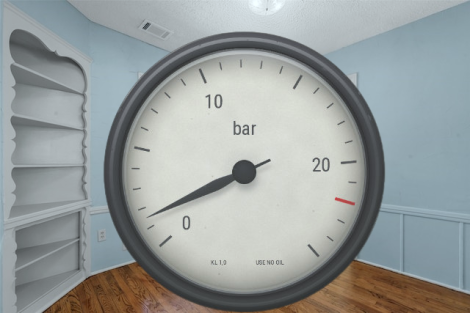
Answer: 1.5 bar
